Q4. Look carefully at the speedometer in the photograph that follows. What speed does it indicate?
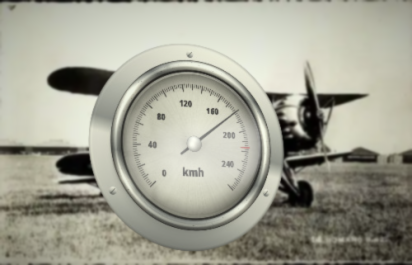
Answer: 180 km/h
